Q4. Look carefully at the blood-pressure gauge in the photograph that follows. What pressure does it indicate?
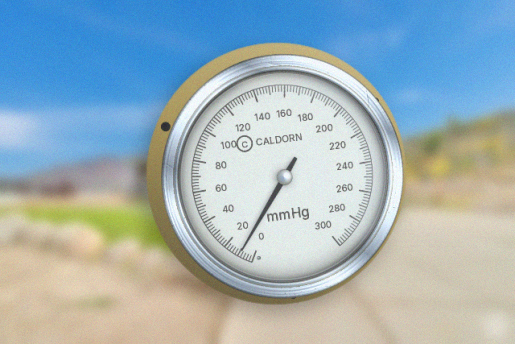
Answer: 10 mmHg
